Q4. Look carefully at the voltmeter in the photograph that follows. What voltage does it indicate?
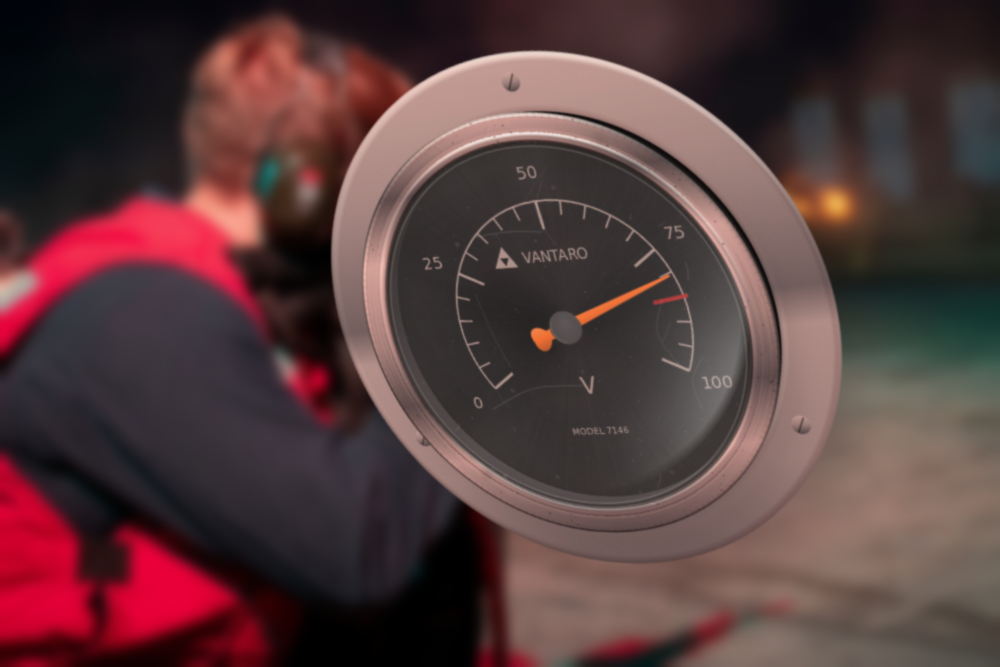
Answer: 80 V
